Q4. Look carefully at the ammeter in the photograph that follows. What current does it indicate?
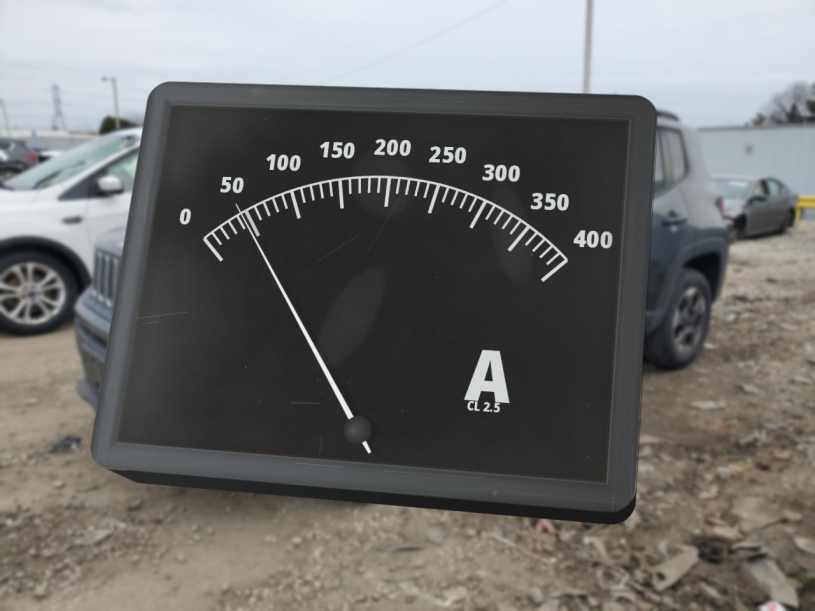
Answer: 45 A
